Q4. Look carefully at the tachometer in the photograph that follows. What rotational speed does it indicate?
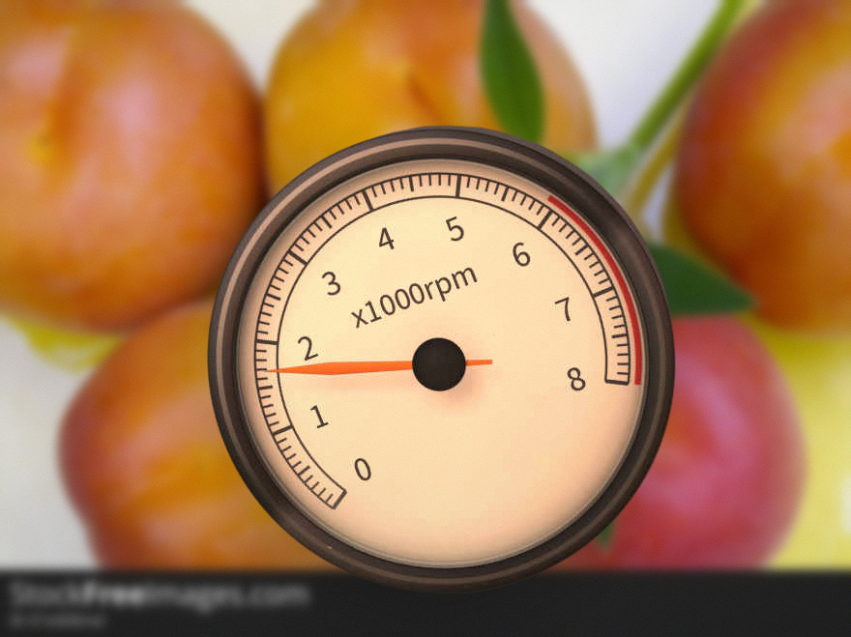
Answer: 1700 rpm
